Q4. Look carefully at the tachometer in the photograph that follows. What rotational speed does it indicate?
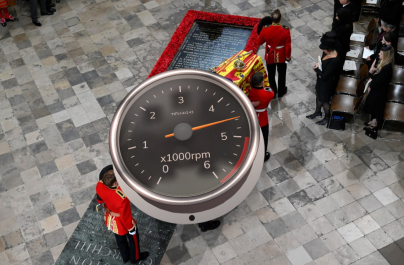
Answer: 4600 rpm
